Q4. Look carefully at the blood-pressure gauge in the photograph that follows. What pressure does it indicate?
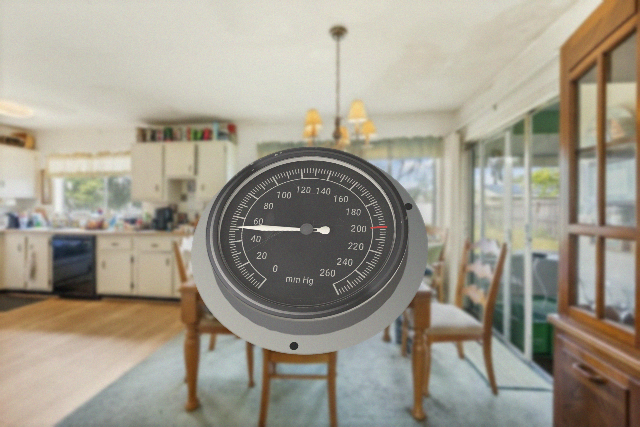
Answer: 50 mmHg
